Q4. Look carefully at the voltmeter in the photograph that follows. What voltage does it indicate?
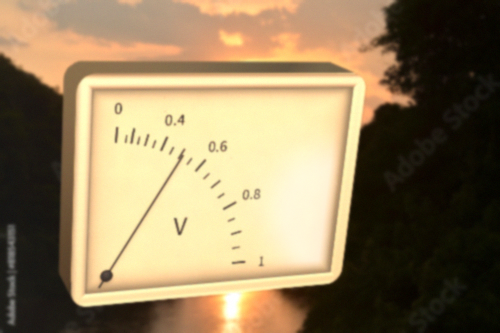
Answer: 0.5 V
